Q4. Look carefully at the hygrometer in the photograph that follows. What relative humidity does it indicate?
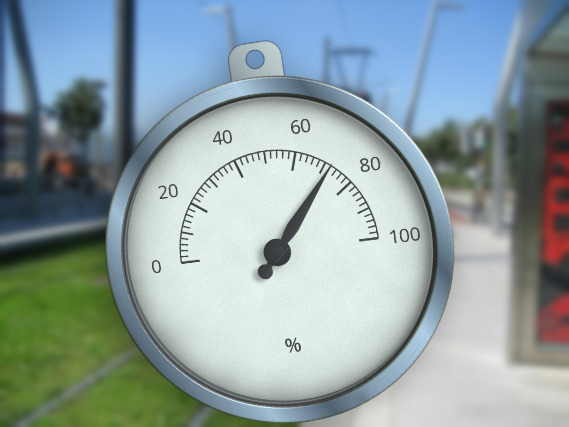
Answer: 72 %
